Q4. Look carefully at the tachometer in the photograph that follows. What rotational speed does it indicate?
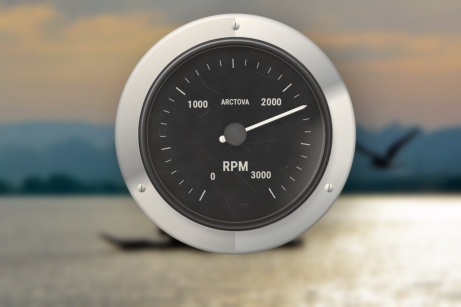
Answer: 2200 rpm
